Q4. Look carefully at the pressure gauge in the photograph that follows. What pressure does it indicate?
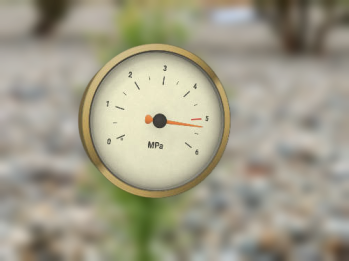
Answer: 5.25 MPa
